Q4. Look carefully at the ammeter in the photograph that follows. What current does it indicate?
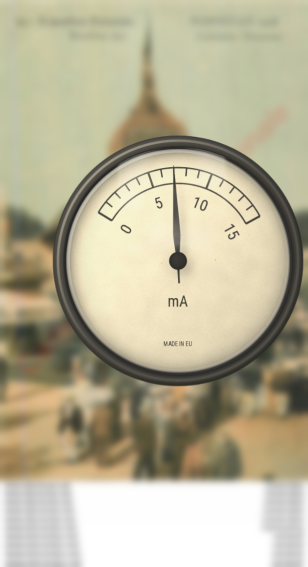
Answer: 7 mA
